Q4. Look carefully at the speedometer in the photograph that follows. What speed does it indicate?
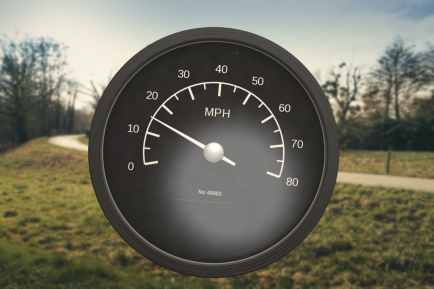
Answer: 15 mph
